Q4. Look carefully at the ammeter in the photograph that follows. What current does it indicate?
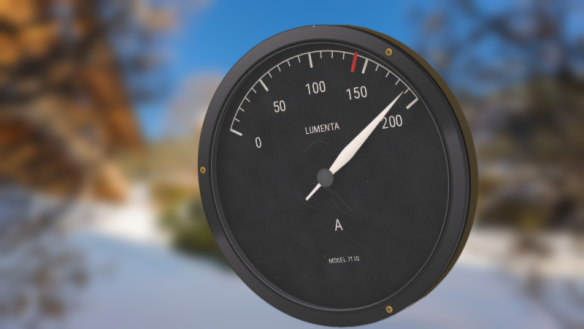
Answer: 190 A
